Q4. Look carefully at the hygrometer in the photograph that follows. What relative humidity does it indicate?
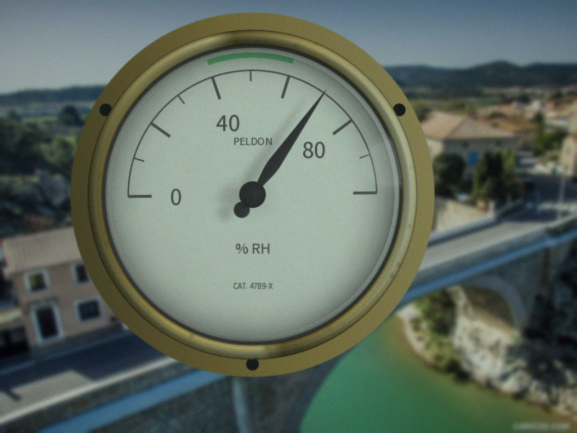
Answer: 70 %
